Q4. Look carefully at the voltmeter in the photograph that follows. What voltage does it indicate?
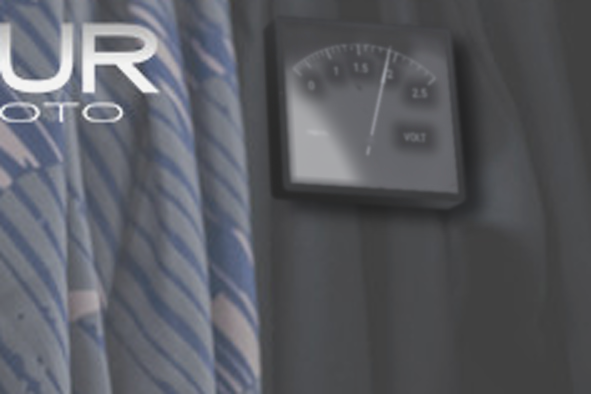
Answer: 1.9 V
